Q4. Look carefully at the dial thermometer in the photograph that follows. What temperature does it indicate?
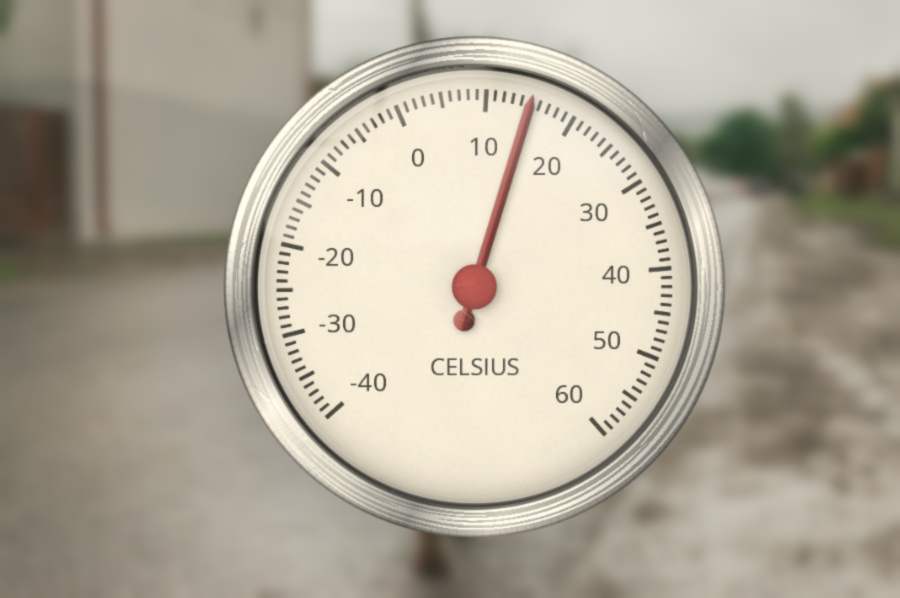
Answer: 15 °C
